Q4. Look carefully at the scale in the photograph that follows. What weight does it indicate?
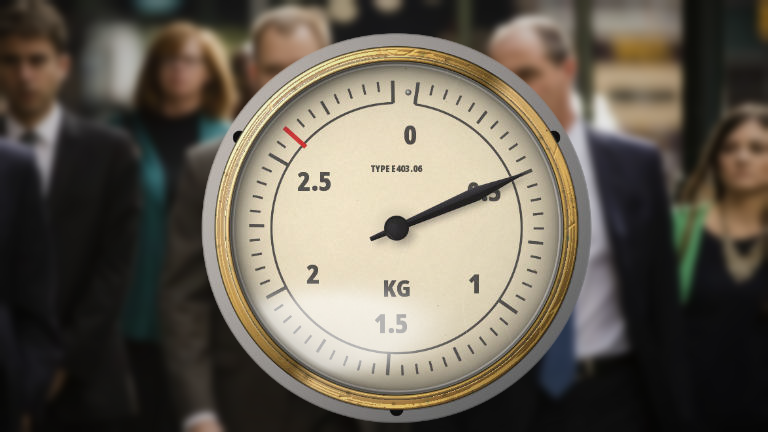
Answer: 0.5 kg
